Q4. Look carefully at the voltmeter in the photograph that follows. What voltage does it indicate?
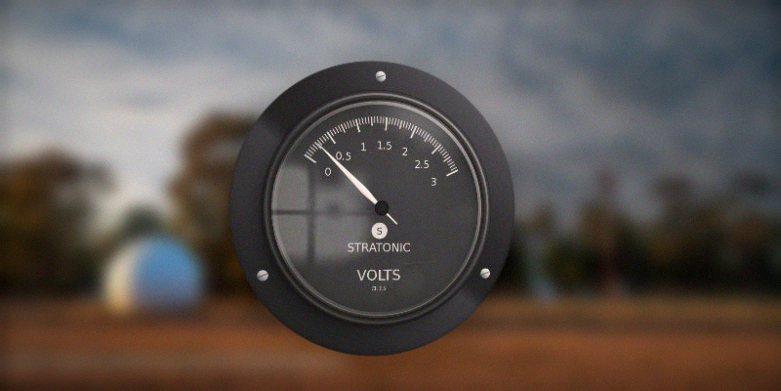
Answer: 0.25 V
